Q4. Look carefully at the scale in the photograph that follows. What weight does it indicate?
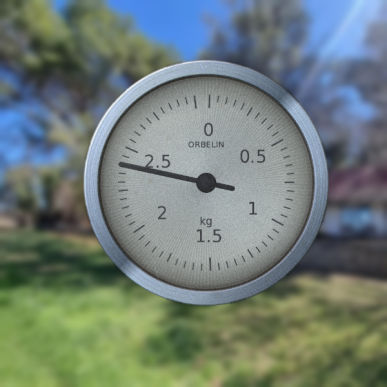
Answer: 2.4 kg
